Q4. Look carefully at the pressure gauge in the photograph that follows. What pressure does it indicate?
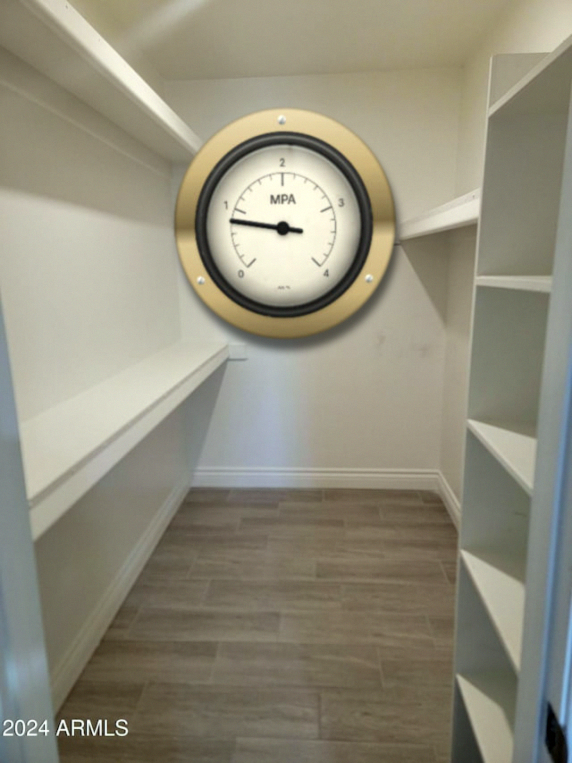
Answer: 0.8 MPa
